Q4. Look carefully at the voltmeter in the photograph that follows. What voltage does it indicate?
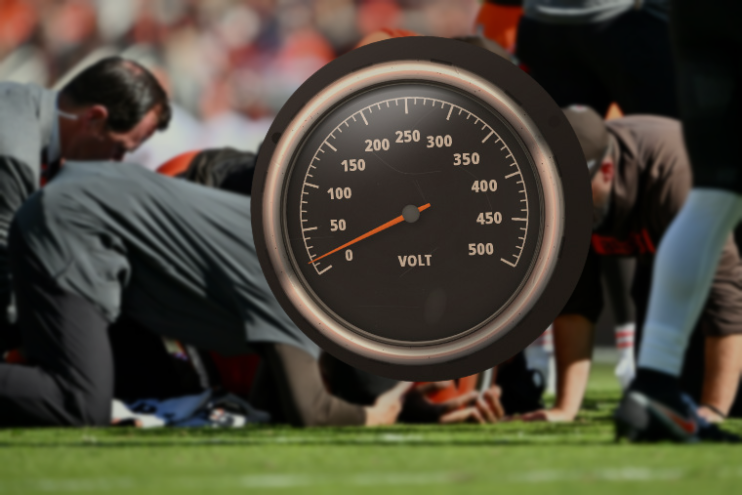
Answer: 15 V
